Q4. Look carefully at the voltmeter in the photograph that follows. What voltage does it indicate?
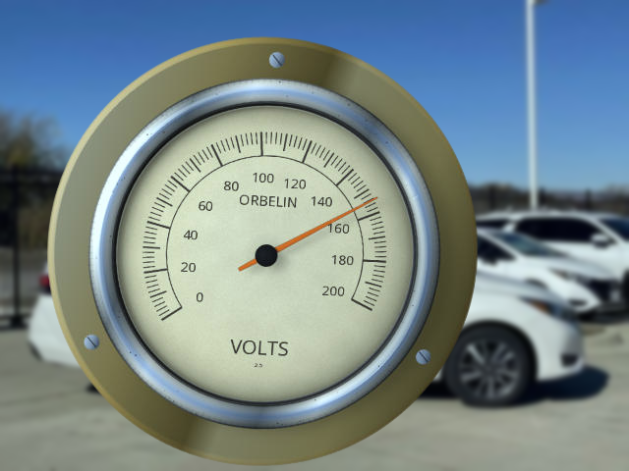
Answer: 154 V
